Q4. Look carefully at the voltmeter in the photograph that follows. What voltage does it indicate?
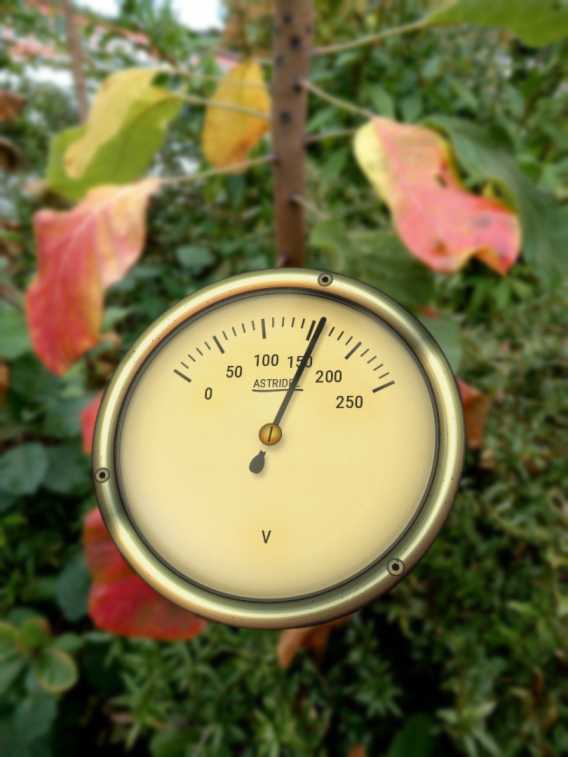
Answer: 160 V
